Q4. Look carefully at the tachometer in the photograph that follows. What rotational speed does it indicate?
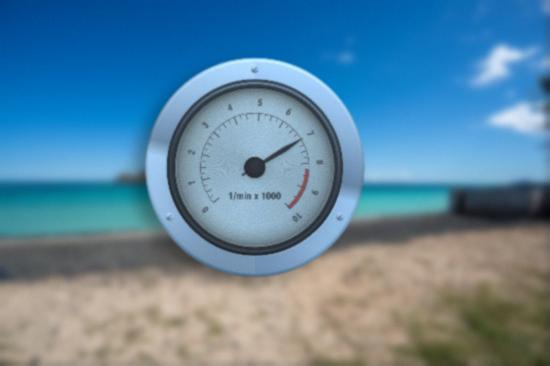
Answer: 7000 rpm
